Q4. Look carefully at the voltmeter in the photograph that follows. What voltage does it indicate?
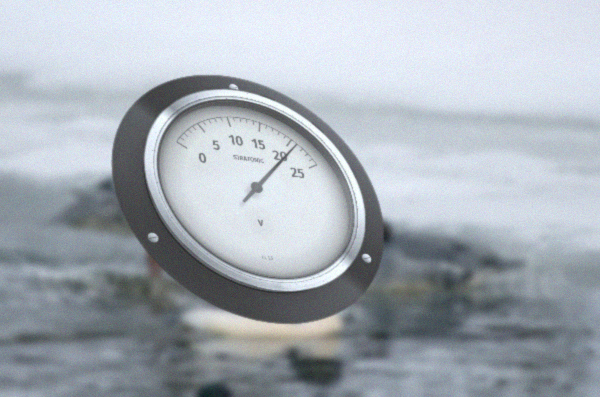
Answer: 21 V
